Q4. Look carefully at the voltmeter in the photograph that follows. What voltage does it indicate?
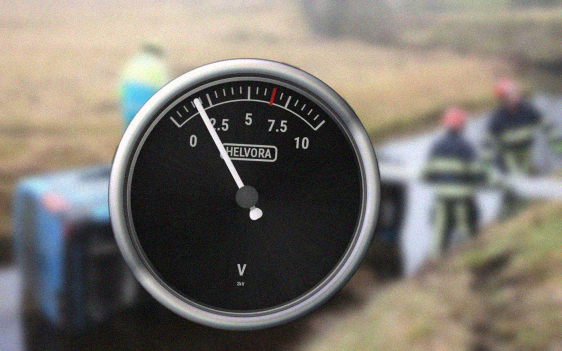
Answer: 1.75 V
